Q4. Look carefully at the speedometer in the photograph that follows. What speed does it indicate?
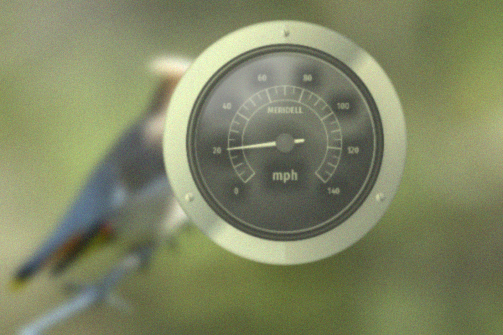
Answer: 20 mph
